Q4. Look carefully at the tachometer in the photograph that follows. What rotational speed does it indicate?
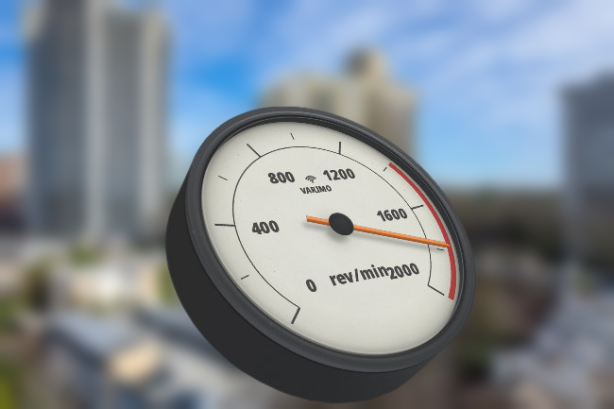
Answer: 1800 rpm
